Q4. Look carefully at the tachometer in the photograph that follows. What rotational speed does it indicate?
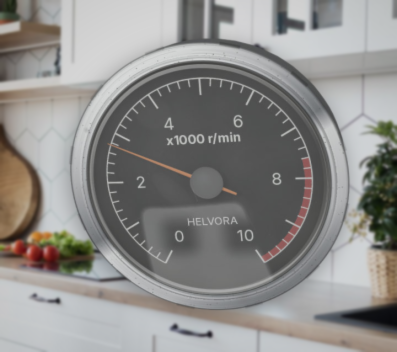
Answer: 2800 rpm
